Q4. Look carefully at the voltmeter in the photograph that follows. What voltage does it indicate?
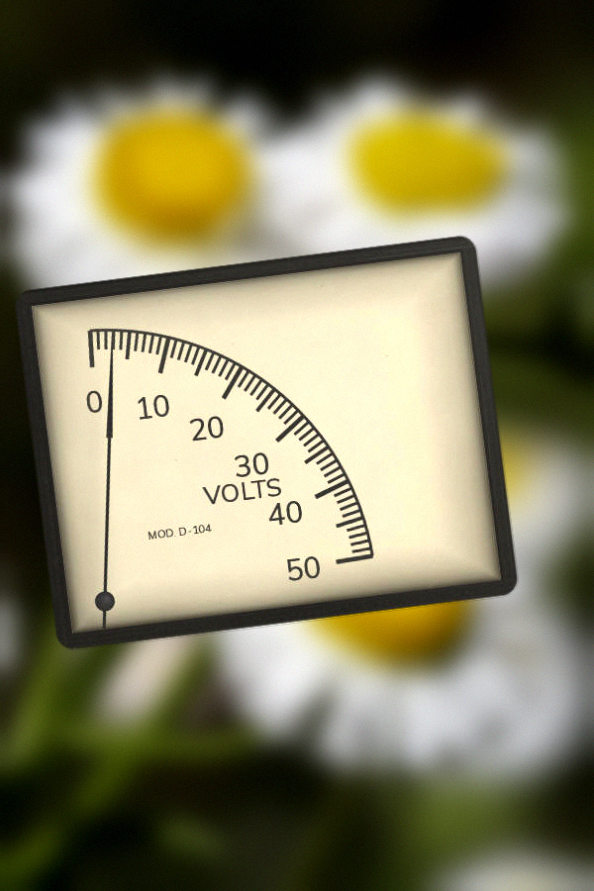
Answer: 3 V
